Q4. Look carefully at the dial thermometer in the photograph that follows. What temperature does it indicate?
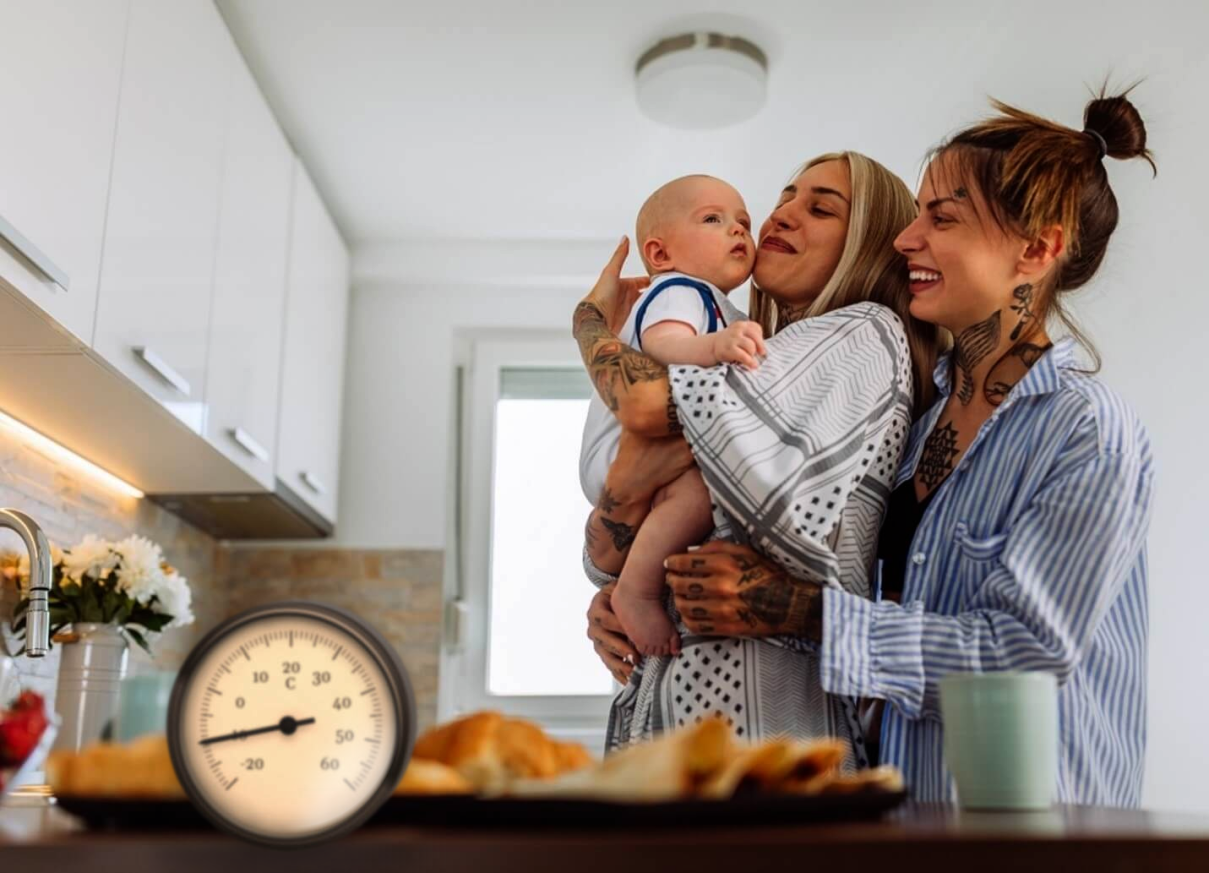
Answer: -10 °C
